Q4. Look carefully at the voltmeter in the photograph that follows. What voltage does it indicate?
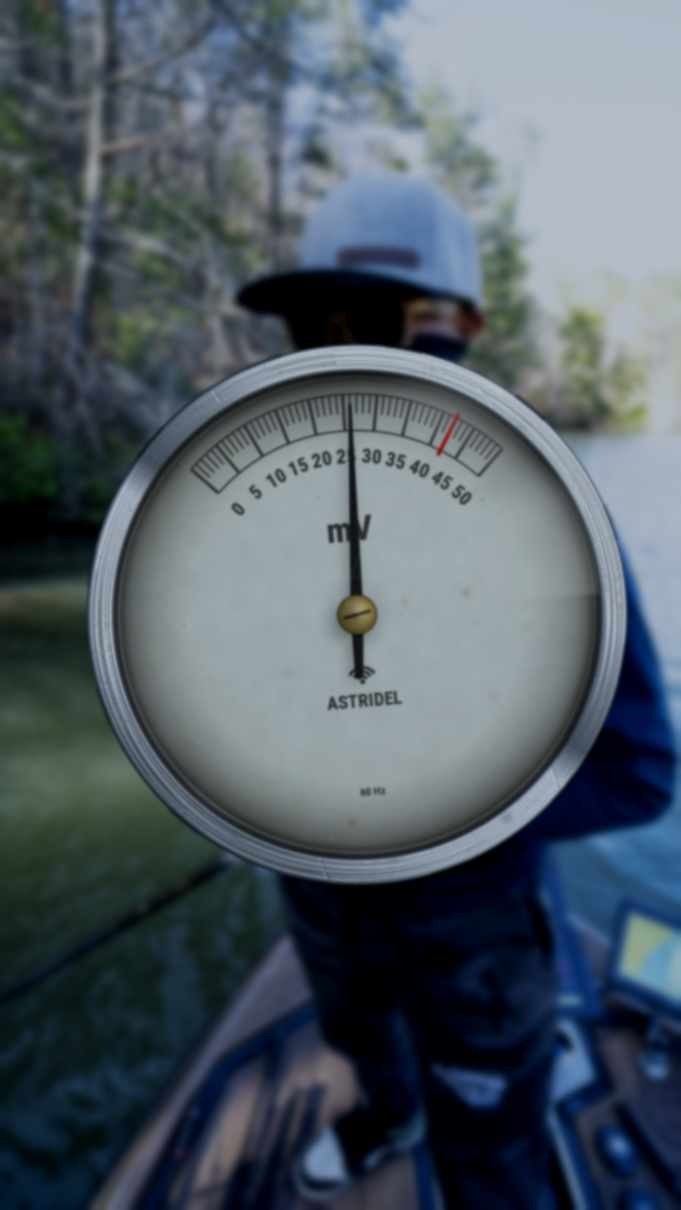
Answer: 26 mV
